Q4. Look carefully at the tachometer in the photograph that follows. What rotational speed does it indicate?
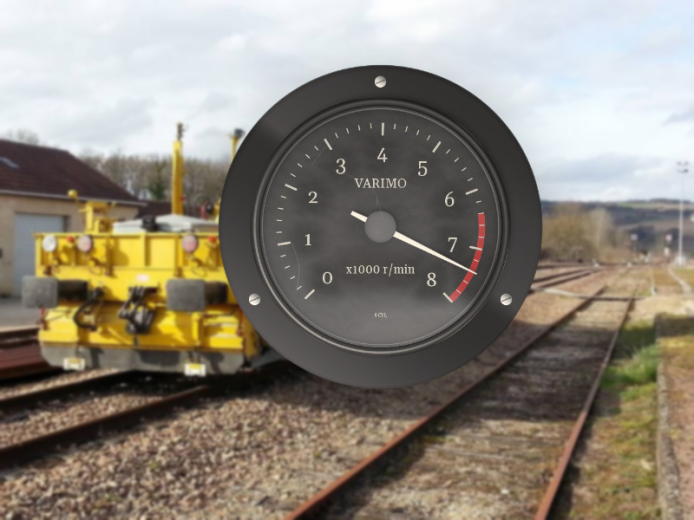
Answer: 7400 rpm
